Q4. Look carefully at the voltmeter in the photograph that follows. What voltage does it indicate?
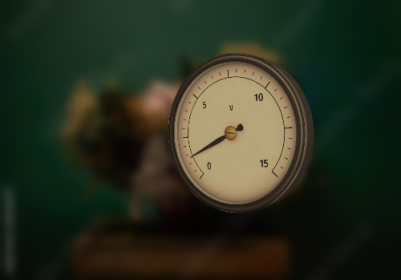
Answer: 1.25 V
